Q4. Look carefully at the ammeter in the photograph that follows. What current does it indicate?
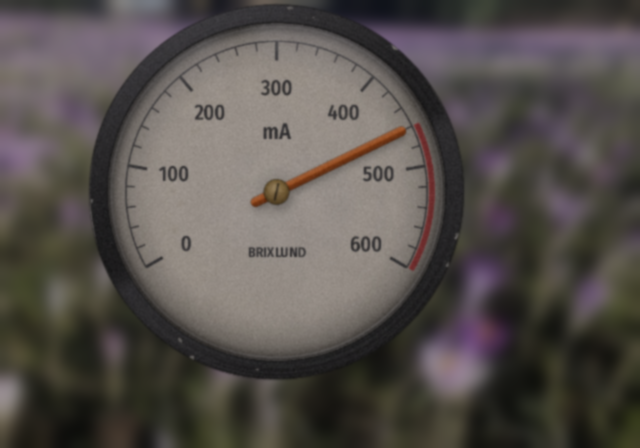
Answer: 460 mA
